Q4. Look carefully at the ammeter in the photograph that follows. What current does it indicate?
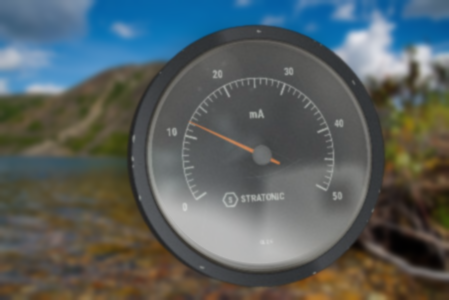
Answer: 12 mA
